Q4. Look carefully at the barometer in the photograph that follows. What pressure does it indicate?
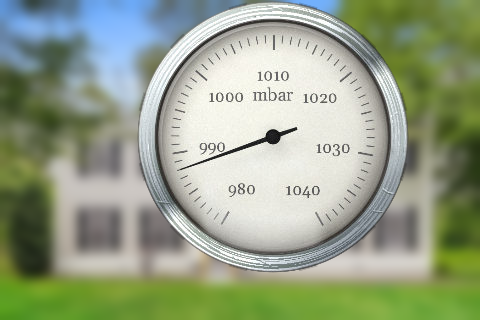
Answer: 988 mbar
